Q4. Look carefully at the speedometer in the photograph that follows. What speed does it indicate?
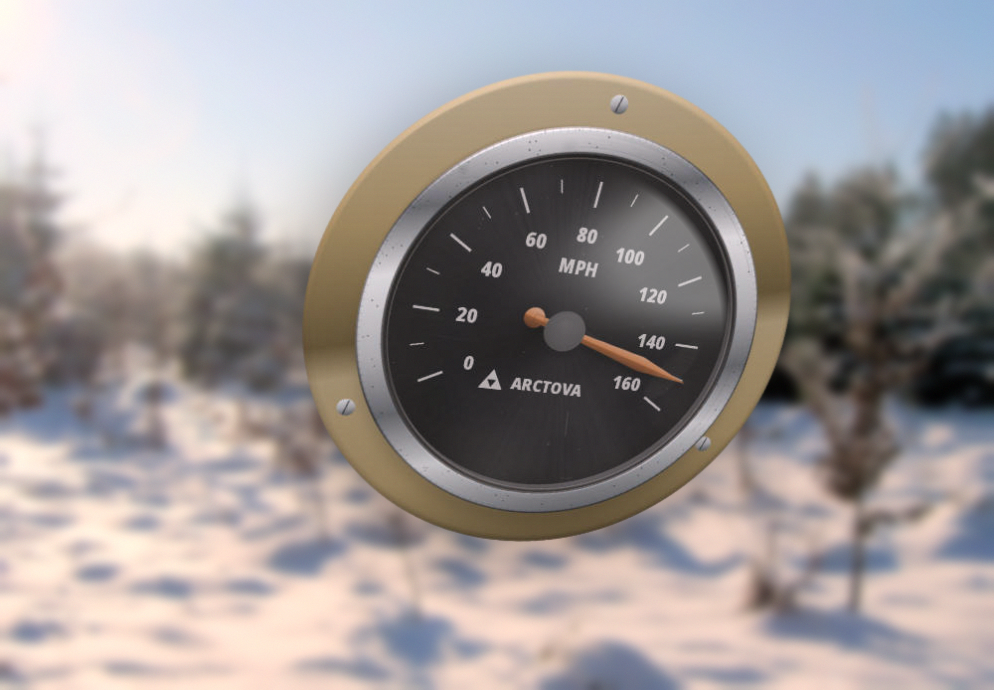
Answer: 150 mph
